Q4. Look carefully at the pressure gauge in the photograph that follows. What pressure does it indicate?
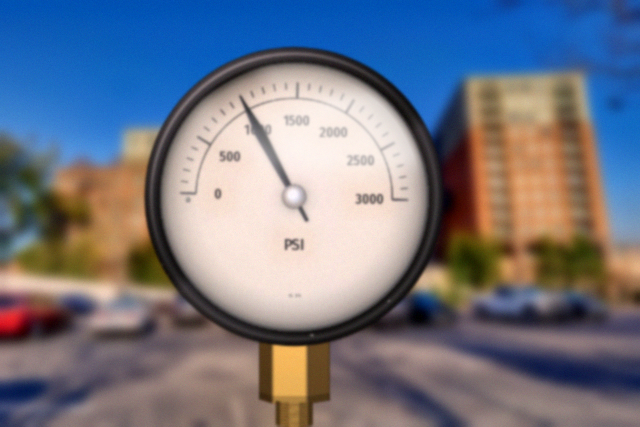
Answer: 1000 psi
